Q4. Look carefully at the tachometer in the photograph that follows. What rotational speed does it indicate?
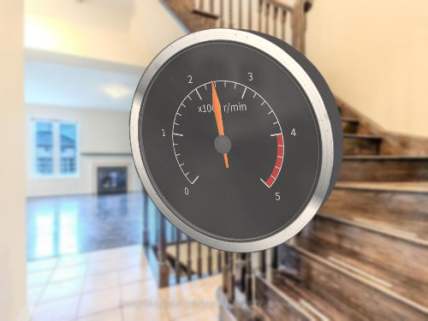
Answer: 2400 rpm
